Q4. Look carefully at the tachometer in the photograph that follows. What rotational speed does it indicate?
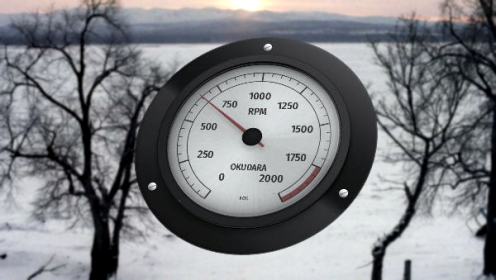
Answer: 650 rpm
